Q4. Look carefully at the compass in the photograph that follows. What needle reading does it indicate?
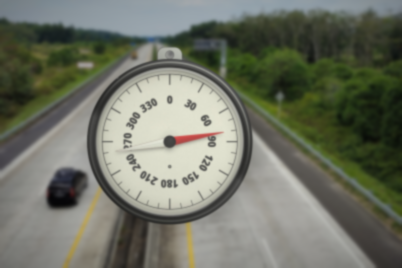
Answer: 80 °
